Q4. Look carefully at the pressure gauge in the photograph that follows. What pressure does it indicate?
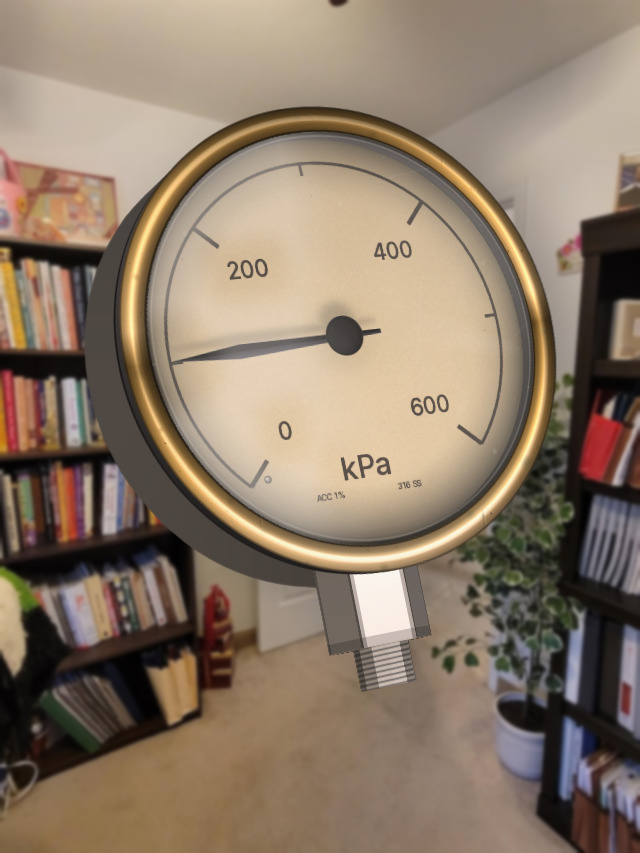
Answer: 100 kPa
